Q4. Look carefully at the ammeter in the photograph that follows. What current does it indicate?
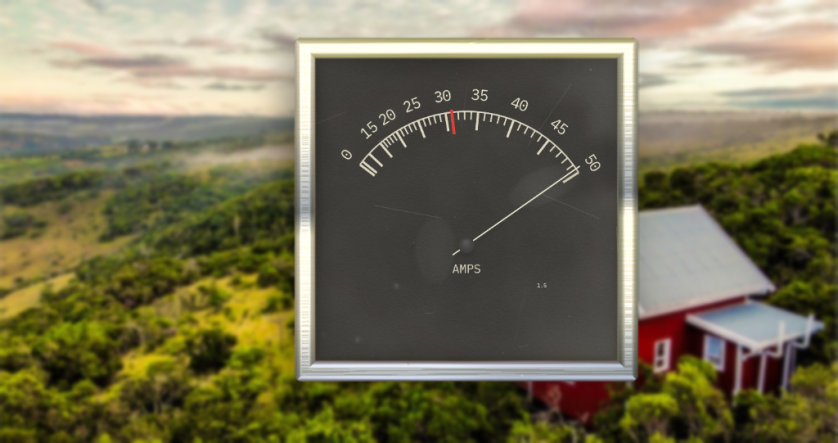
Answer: 49.5 A
